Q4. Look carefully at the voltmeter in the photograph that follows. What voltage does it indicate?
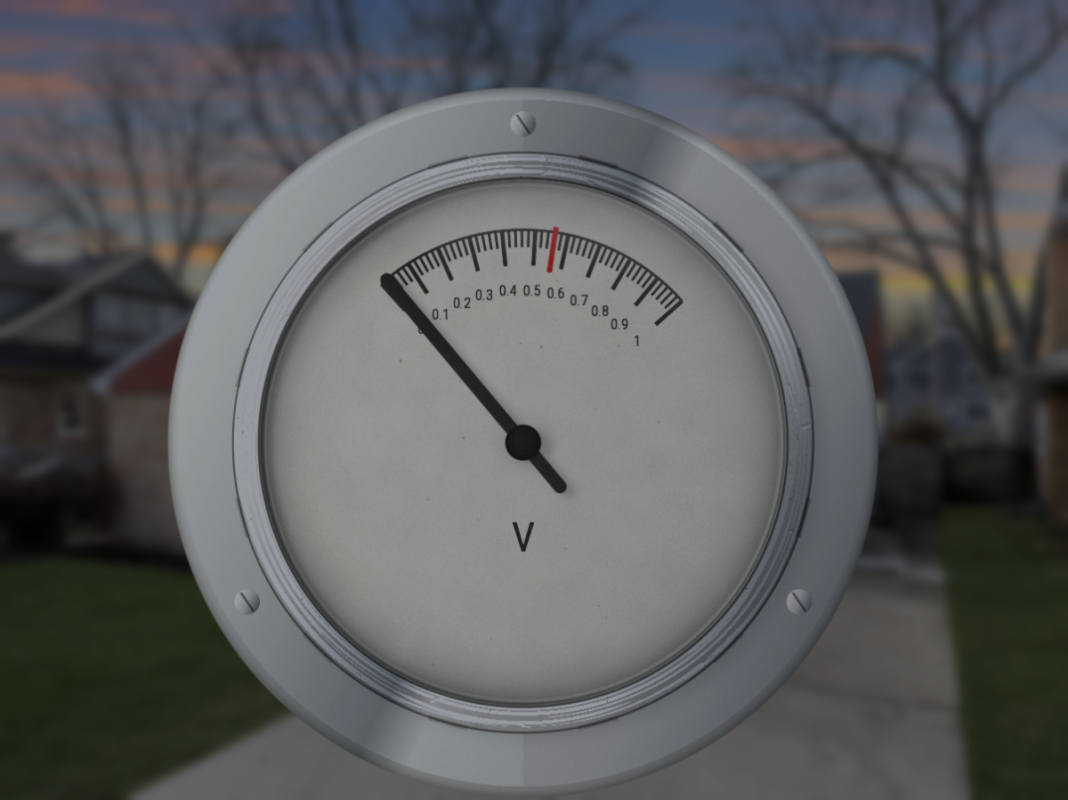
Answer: 0.02 V
